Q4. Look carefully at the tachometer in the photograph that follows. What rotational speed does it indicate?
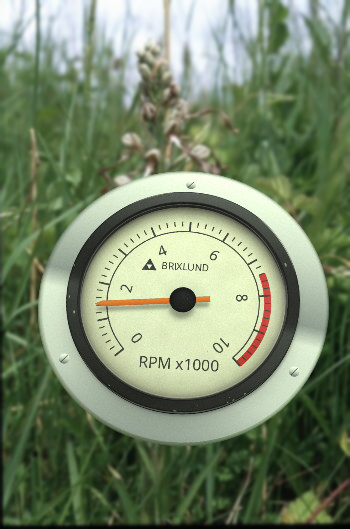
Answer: 1400 rpm
